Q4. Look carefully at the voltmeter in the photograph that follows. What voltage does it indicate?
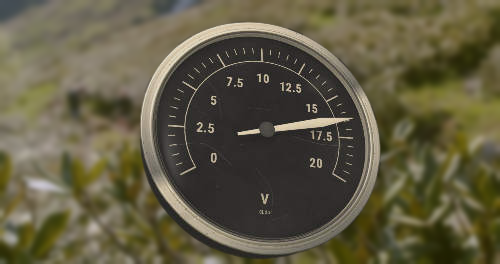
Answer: 16.5 V
